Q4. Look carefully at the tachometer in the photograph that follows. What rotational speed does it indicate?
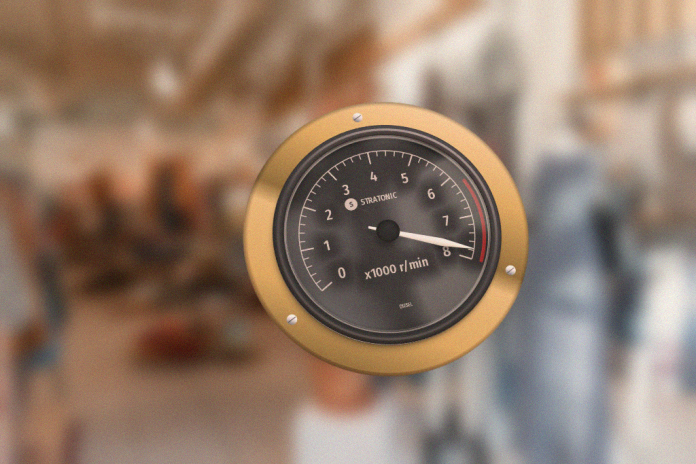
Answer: 7800 rpm
